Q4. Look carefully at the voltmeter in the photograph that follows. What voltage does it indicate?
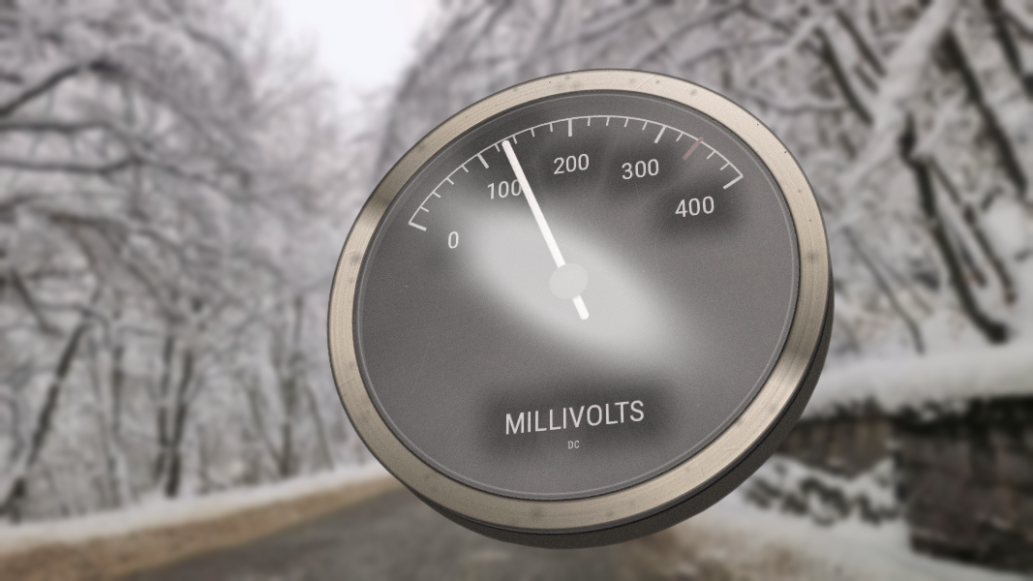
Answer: 130 mV
